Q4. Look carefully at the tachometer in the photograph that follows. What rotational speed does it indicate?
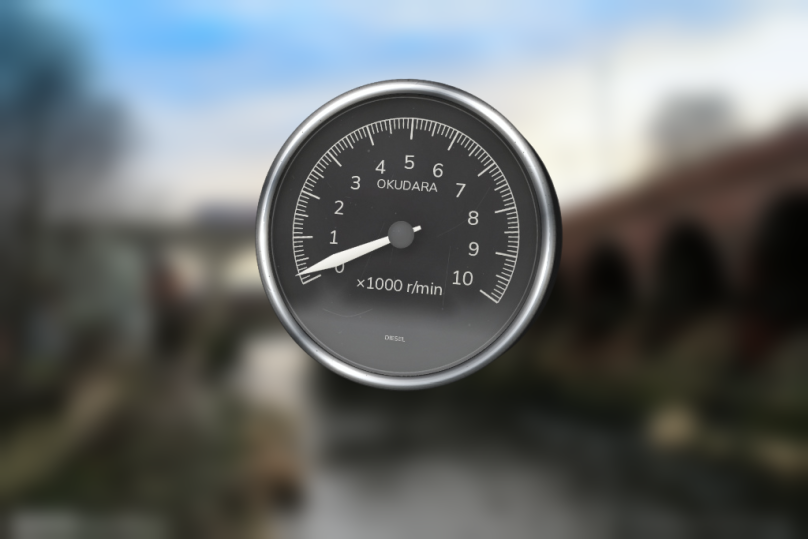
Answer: 200 rpm
